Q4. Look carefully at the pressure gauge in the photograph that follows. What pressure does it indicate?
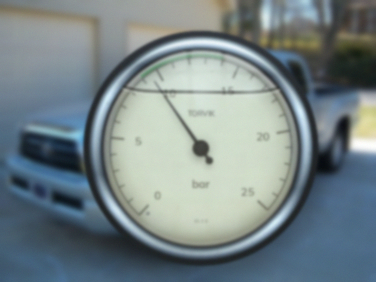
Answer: 9.5 bar
